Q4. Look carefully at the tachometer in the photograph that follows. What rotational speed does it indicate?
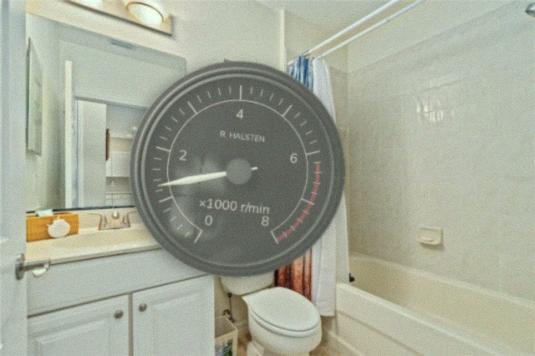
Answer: 1300 rpm
